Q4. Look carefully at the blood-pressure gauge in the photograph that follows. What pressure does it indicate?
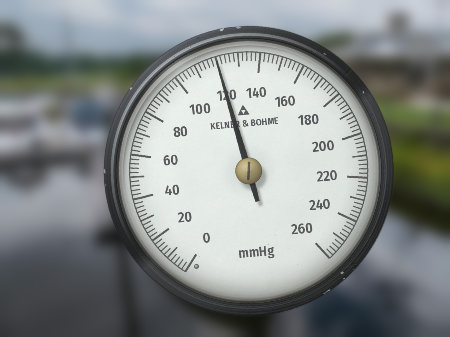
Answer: 120 mmHg
